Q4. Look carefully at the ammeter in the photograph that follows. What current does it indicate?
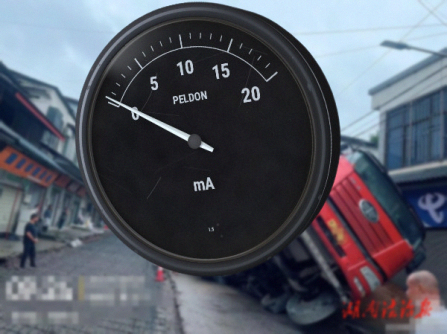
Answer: 0.5 mA
